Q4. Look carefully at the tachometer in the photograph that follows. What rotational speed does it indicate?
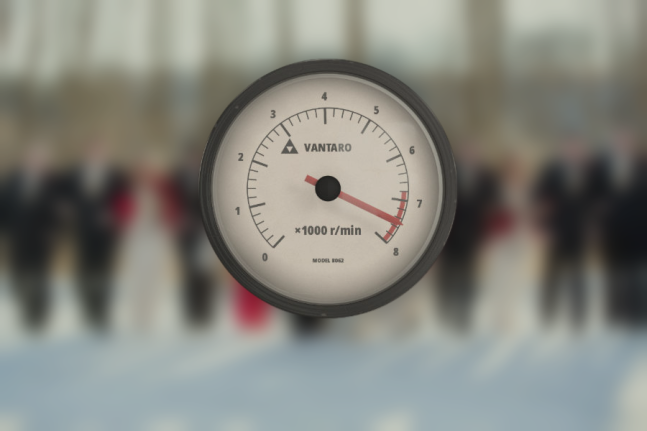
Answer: 7500 rpm
